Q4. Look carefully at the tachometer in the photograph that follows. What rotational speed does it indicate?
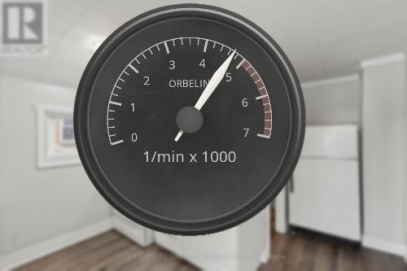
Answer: 4700 rpm
